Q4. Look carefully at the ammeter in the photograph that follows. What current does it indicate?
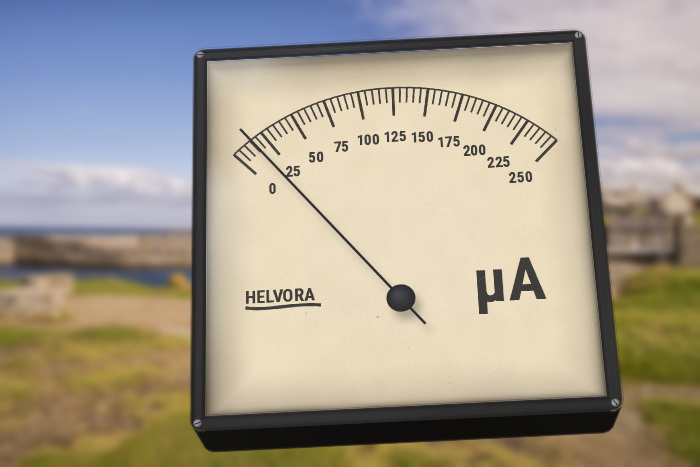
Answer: 15 µA
